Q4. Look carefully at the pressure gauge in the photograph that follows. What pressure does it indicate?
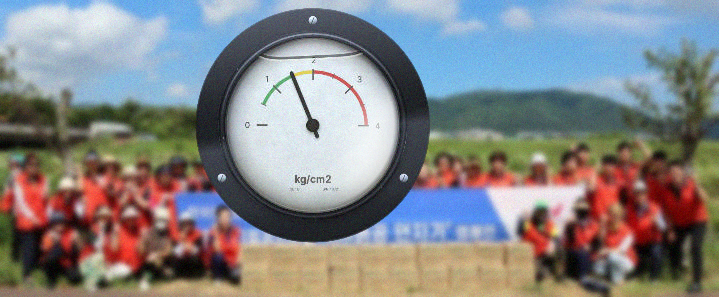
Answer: 1.5 kg/cm²
